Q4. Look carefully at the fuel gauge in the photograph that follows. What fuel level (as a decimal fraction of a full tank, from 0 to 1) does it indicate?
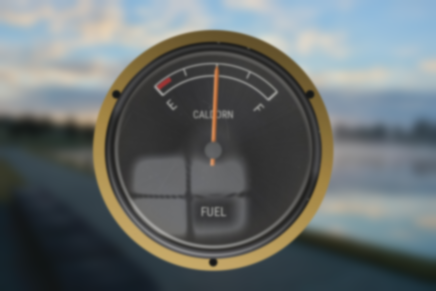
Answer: 0.5
